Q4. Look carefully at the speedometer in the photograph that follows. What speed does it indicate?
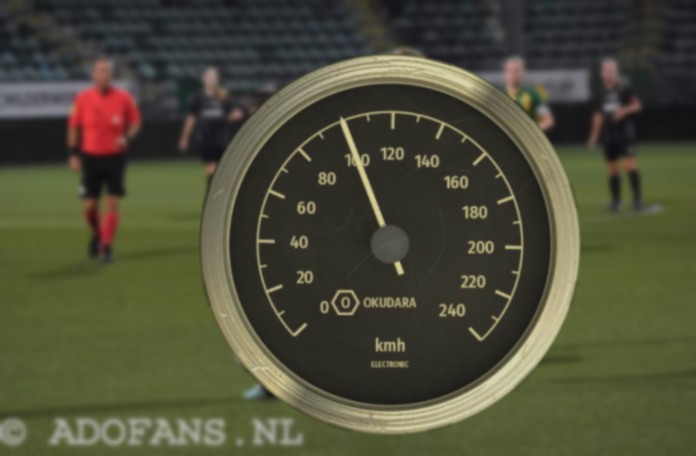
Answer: 100 km/h
